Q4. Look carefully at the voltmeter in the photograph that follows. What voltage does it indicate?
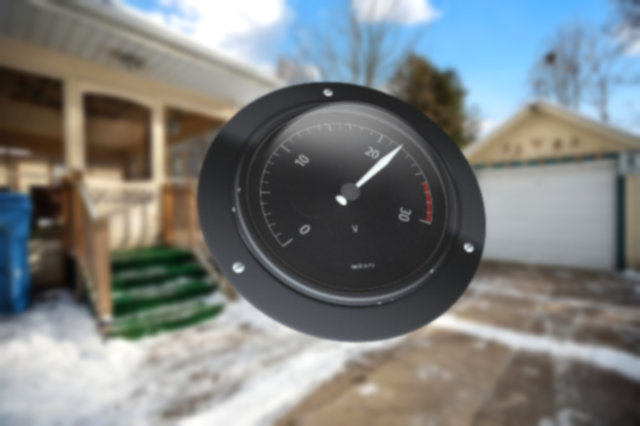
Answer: 22 V
